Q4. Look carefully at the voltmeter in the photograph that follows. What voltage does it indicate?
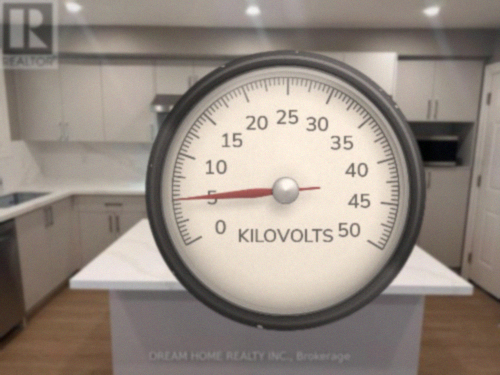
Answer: 5 kV
